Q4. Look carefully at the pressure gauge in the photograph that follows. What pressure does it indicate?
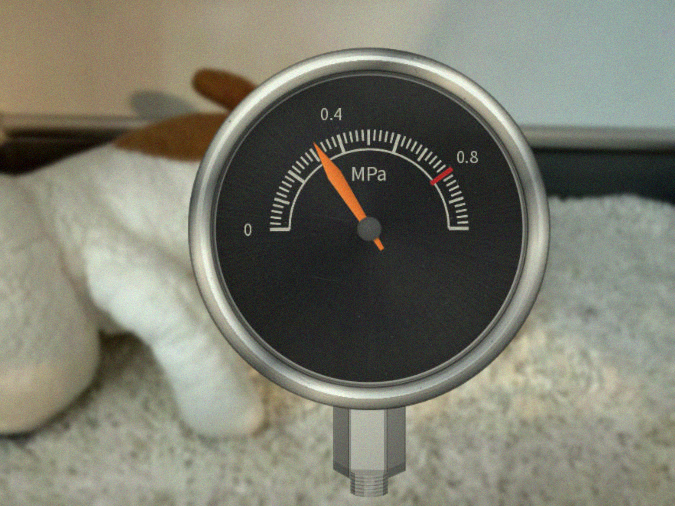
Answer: 0.32 MPa
